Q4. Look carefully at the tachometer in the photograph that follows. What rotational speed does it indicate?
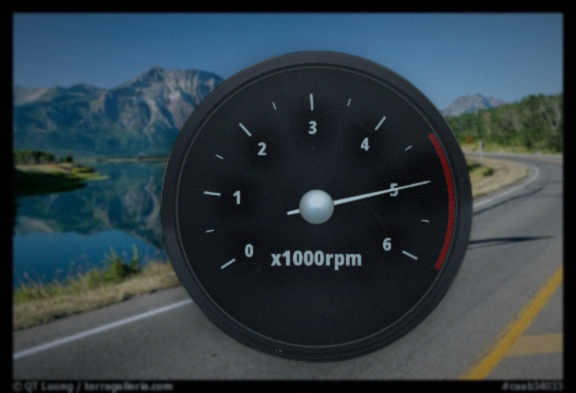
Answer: 5000 rpm
